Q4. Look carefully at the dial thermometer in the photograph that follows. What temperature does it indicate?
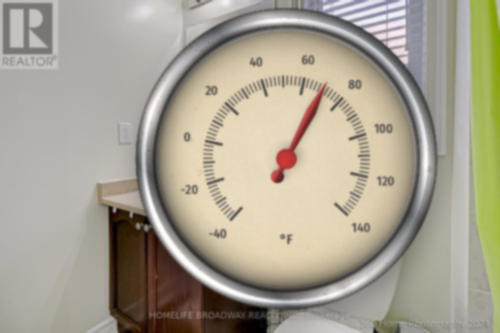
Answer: 70 °F
